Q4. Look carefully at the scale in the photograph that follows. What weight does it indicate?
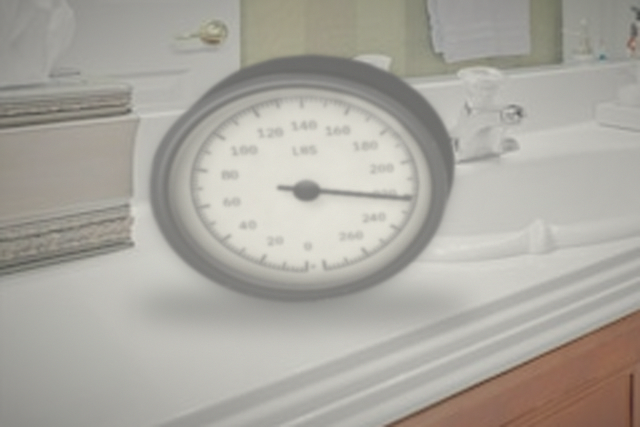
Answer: 220 lb
